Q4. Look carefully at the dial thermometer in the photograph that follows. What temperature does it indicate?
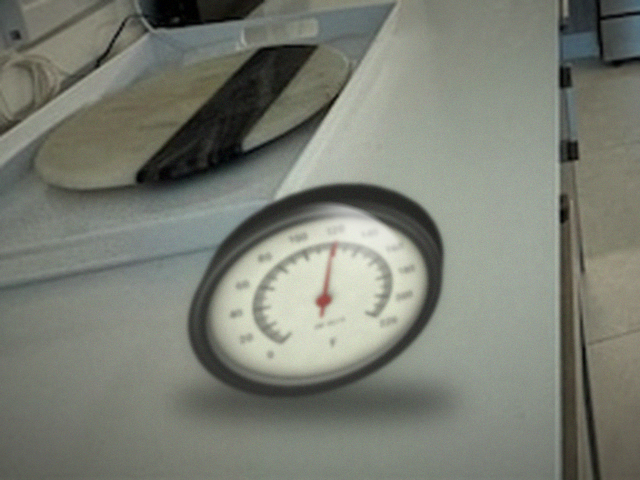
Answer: 120 °F
